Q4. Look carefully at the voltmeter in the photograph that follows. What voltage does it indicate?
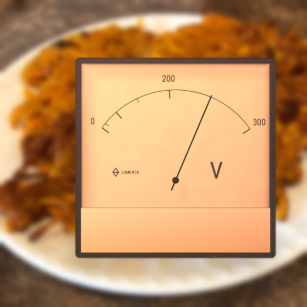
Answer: 250 V
